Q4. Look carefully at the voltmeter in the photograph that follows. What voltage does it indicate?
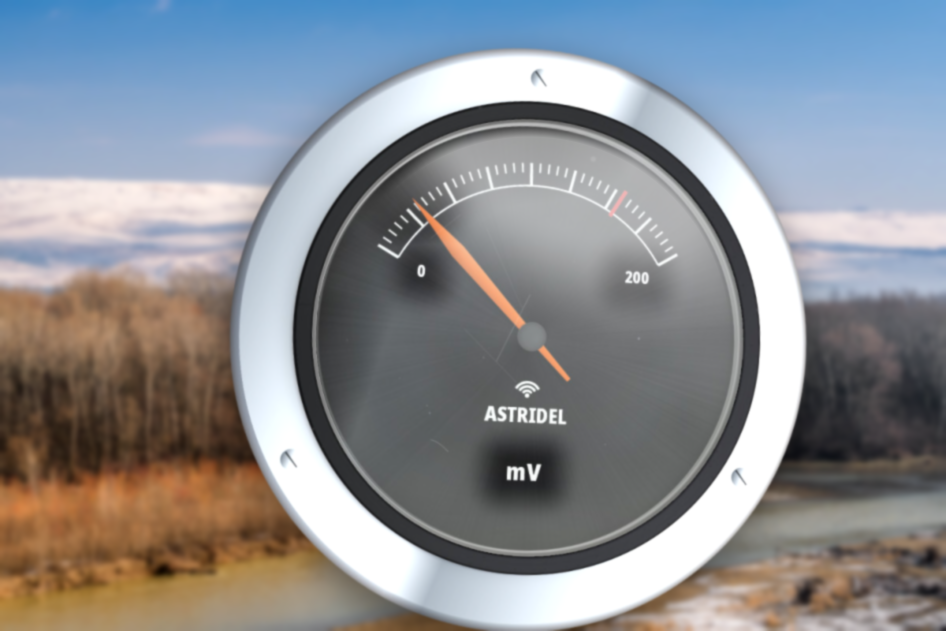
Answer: 30 mV
